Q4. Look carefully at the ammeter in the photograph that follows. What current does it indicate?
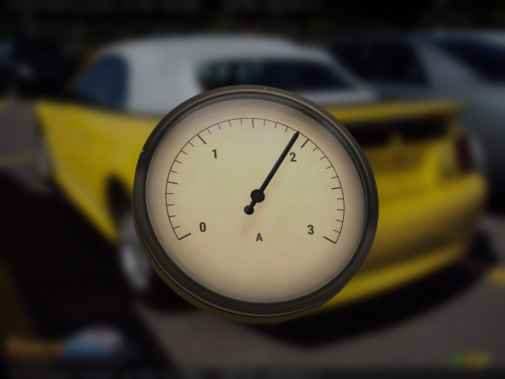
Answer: 1.9 A
